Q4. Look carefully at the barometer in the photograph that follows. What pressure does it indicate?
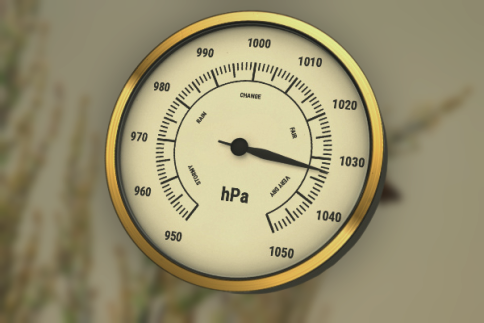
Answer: 1033 hPa
